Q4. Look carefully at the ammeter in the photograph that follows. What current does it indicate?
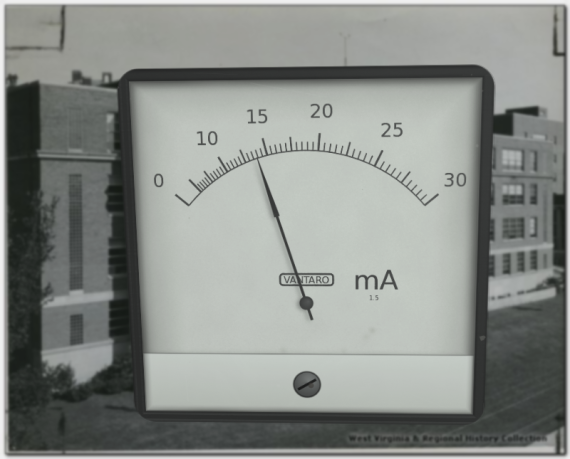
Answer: 14 mA
